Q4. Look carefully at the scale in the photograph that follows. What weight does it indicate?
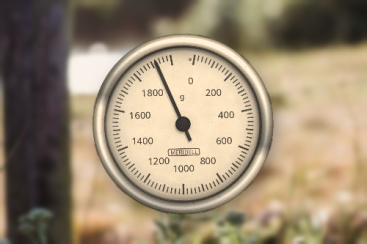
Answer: 1920 g
